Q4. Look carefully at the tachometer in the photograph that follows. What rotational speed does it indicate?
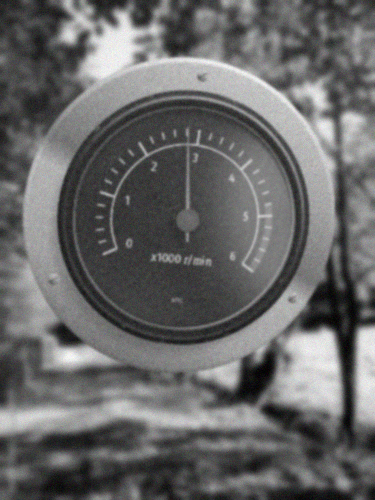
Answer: 2800 rpm
